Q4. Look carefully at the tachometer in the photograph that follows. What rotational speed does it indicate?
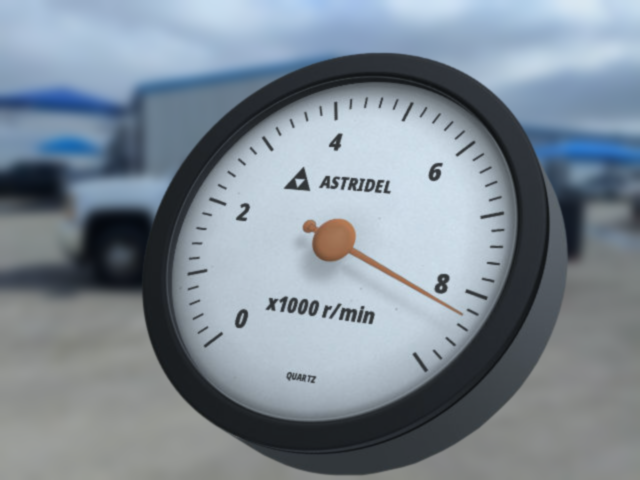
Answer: 8300 rpm
